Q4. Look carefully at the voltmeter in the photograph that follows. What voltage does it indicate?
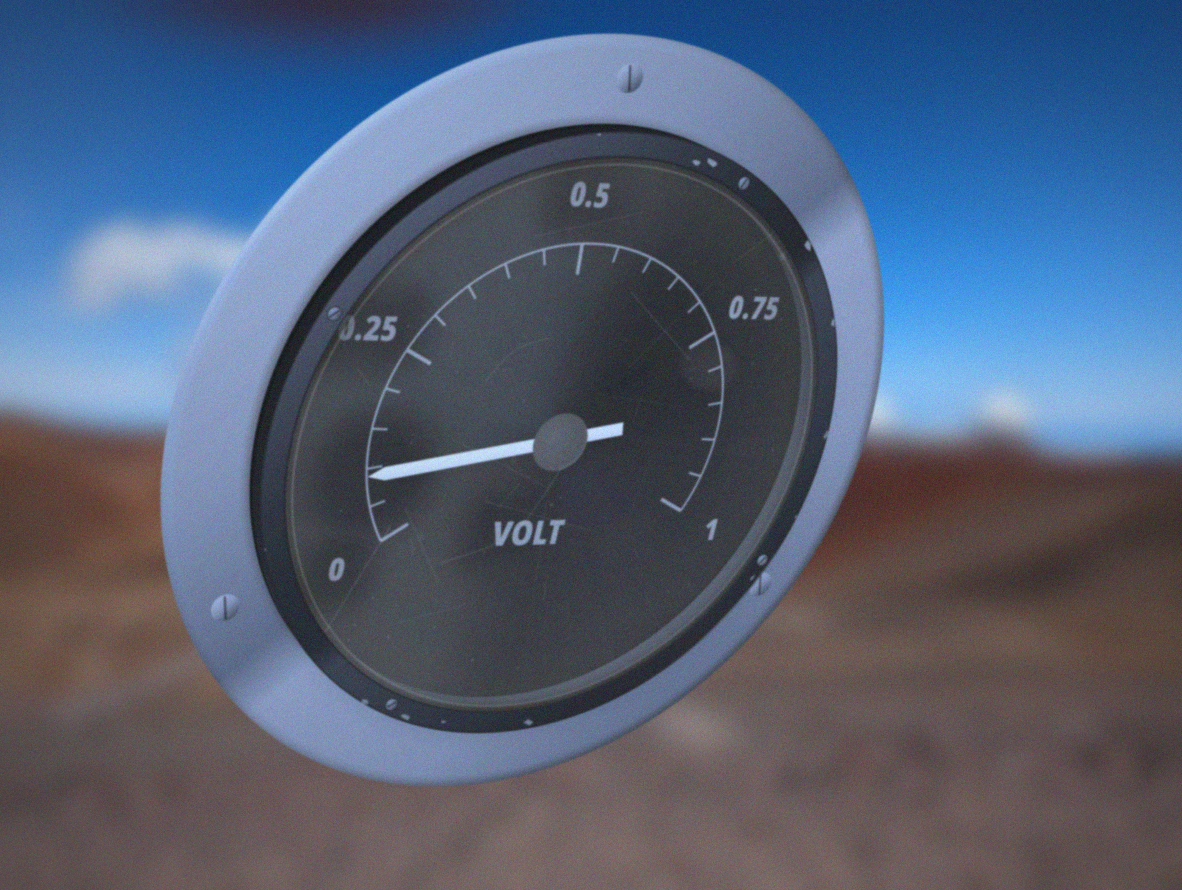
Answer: 0.1 V
